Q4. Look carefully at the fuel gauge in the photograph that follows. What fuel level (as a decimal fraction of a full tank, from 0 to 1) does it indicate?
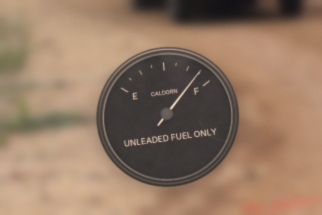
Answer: 0.875
